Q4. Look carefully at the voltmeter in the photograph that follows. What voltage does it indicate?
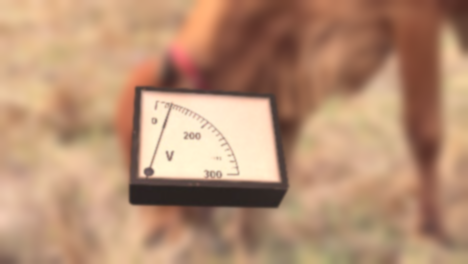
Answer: 100 V
